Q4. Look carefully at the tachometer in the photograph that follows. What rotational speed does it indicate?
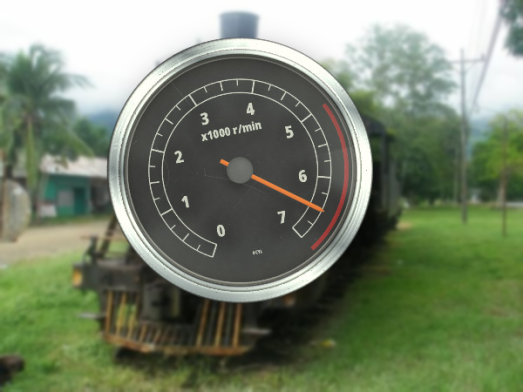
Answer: 6500 rpm
